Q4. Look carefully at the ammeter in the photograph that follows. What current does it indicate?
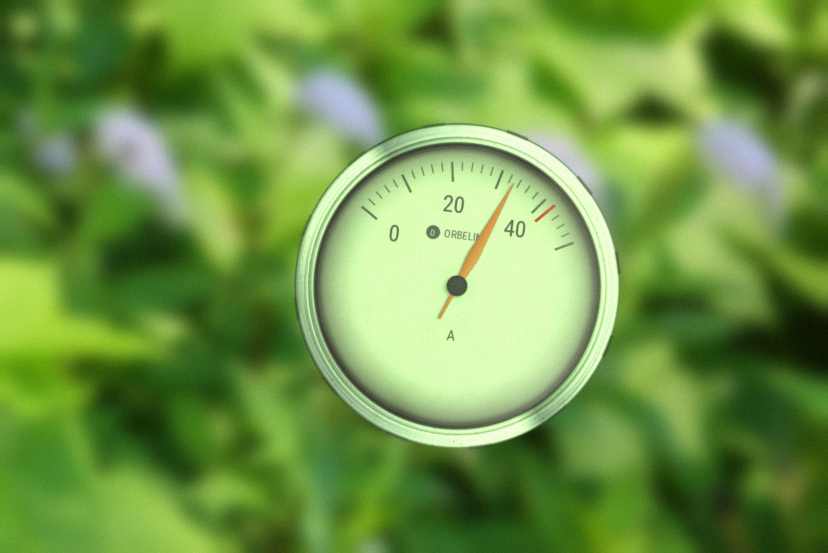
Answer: 33 A
